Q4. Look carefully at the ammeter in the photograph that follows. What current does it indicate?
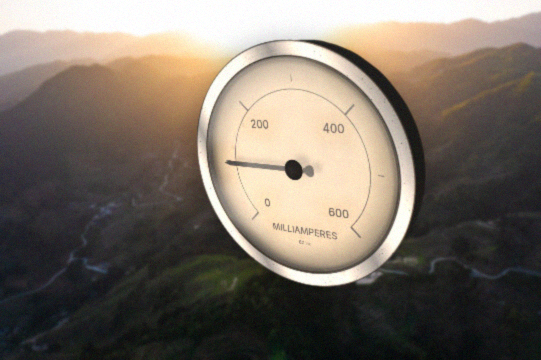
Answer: 100 mA
